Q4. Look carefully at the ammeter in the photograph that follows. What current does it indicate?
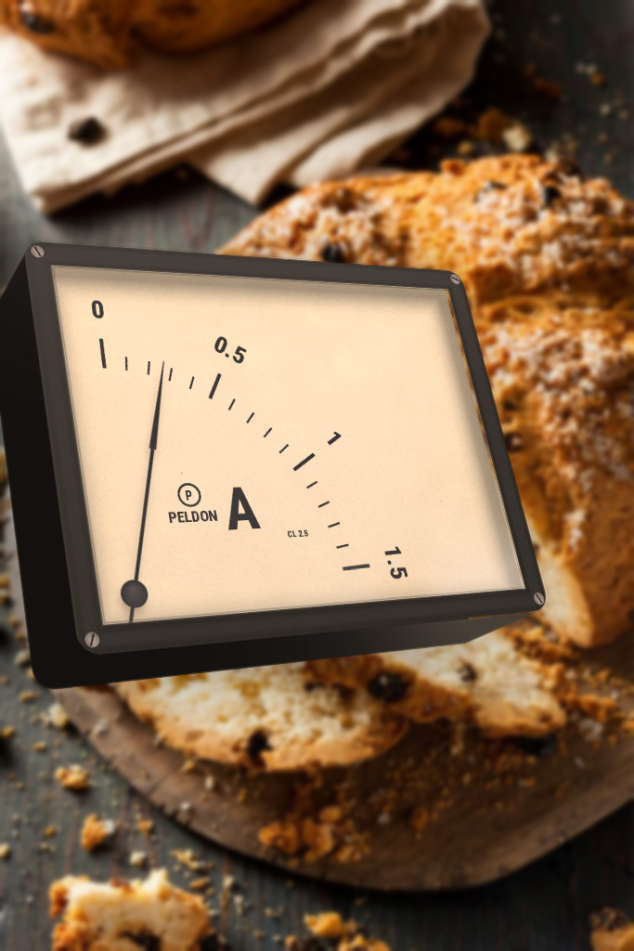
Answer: 0.25 A
